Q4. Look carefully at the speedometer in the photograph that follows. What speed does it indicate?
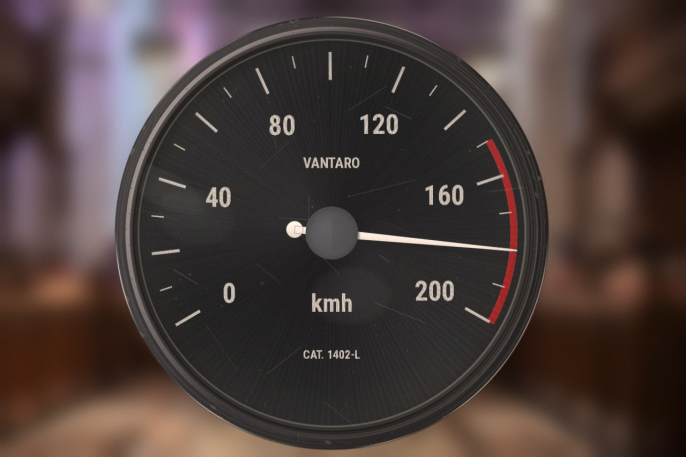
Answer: 180 km/h
